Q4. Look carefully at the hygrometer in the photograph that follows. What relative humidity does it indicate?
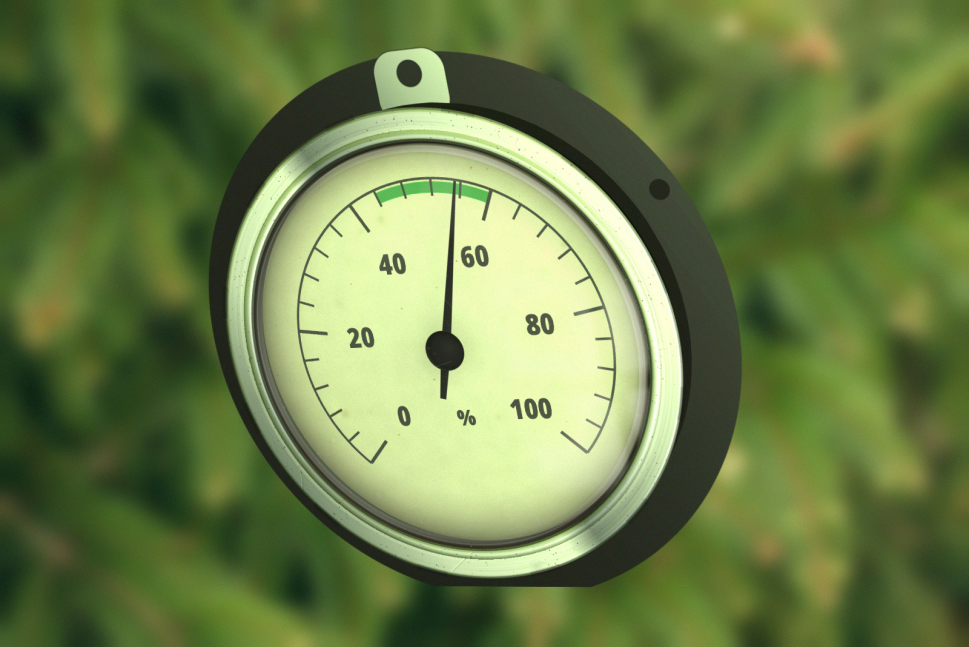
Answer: 56 %
